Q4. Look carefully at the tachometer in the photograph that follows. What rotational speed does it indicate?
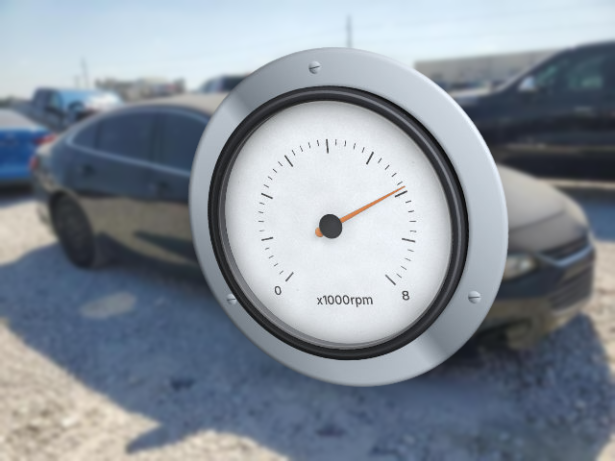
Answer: 5900 rpm
